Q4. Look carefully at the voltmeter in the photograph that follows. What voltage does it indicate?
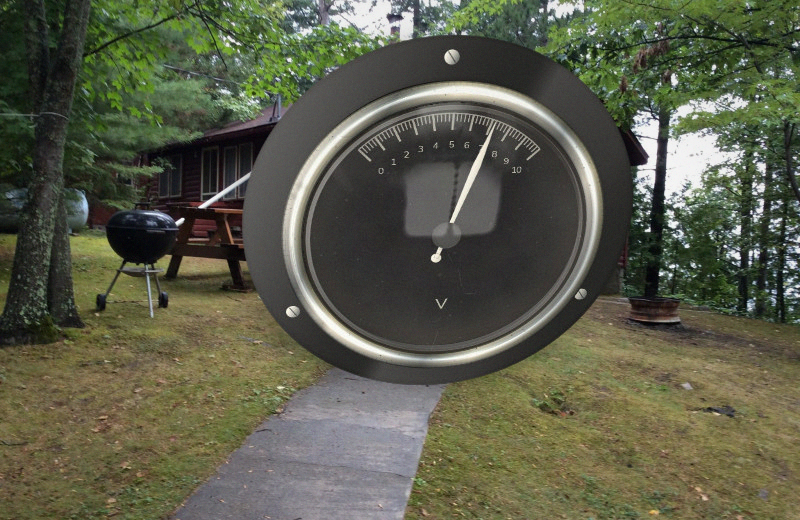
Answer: 7 V
